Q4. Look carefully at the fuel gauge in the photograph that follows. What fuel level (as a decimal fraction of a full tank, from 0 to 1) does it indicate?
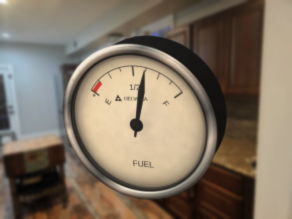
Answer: 0.625
